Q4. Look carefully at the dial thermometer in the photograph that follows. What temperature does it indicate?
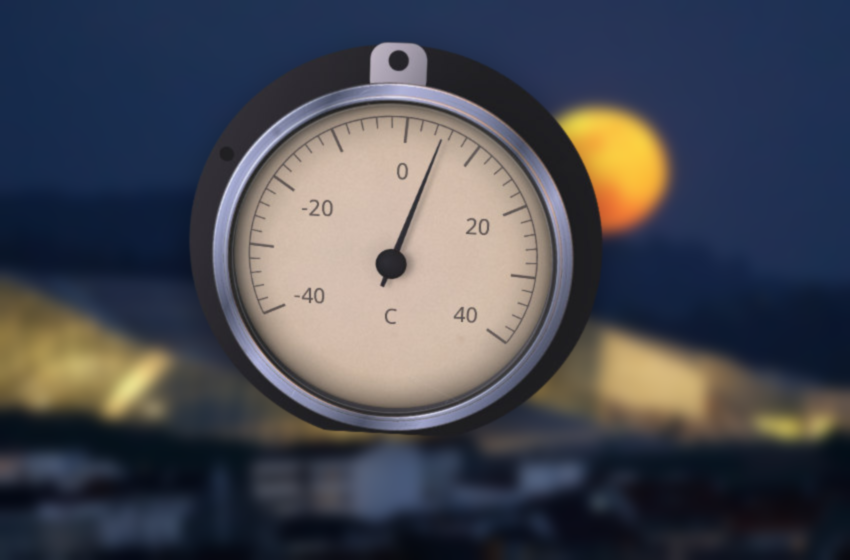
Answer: 5 °C
